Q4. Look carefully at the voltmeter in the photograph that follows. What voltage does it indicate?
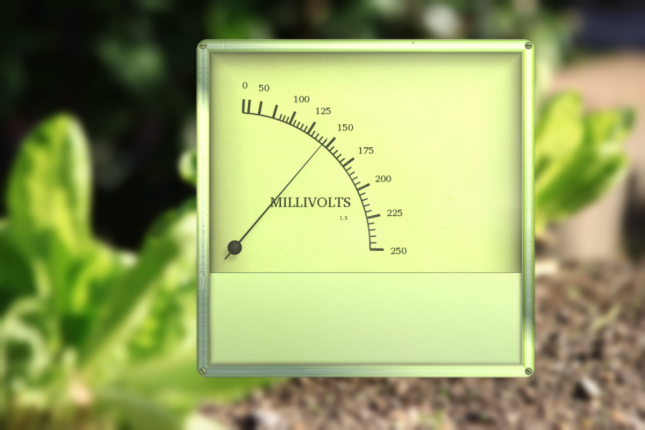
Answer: 145 mV
